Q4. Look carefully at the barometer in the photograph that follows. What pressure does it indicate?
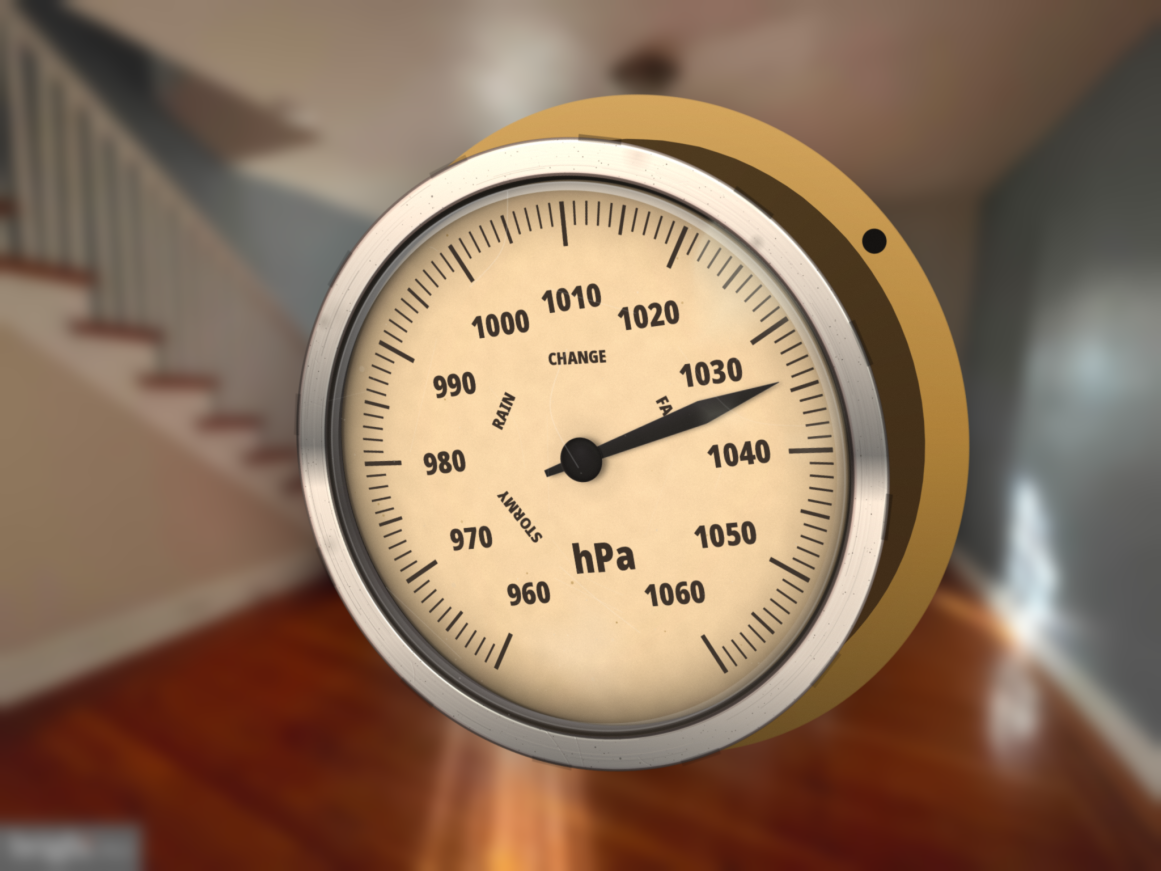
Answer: 1034 hPa
